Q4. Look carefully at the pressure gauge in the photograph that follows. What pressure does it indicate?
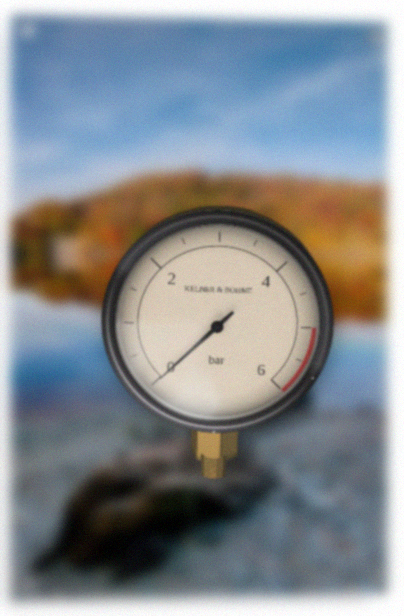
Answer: 0 bar
